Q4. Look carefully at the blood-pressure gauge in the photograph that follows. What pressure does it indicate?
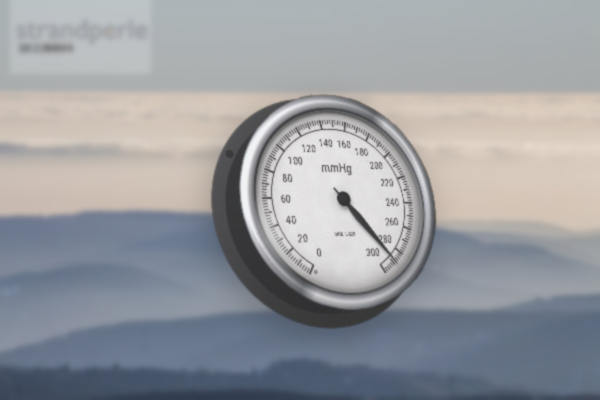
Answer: 290 mmHg
